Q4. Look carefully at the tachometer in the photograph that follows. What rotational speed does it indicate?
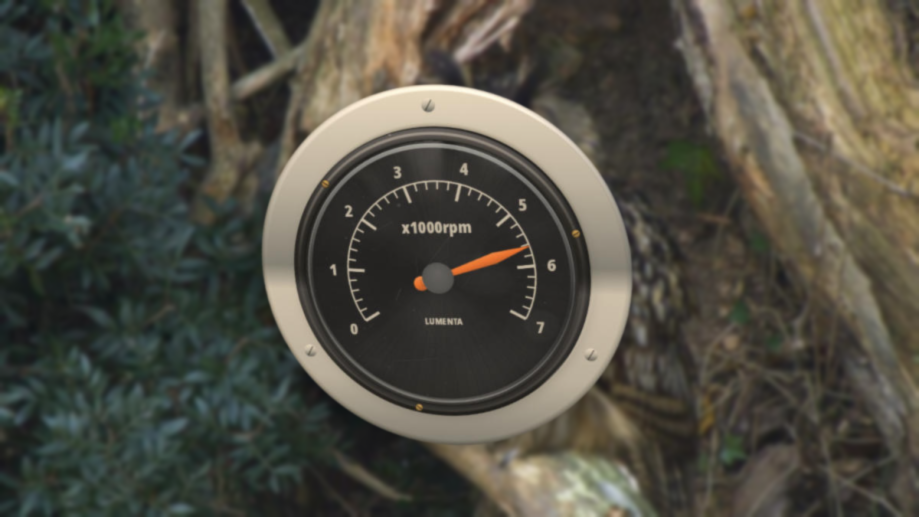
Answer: 5600 rpm
